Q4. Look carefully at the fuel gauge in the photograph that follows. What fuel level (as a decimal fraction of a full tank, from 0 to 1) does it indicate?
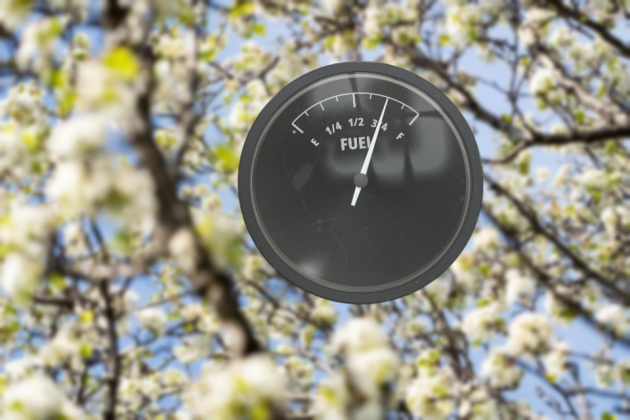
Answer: 0.75
